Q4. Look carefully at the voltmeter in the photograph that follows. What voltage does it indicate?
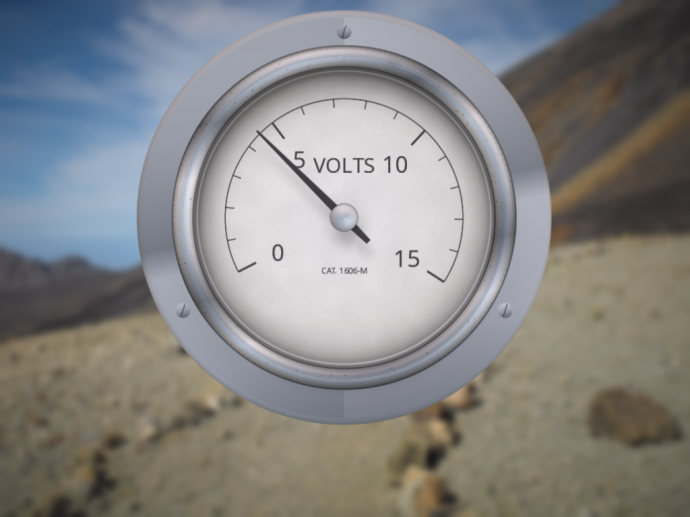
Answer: 4.5 V
